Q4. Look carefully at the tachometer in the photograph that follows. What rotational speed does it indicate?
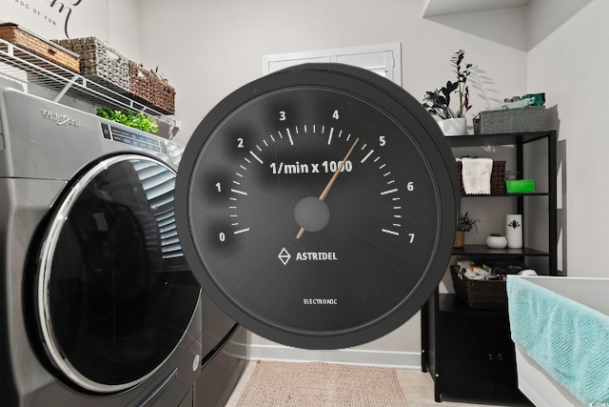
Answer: 4600 rpm
